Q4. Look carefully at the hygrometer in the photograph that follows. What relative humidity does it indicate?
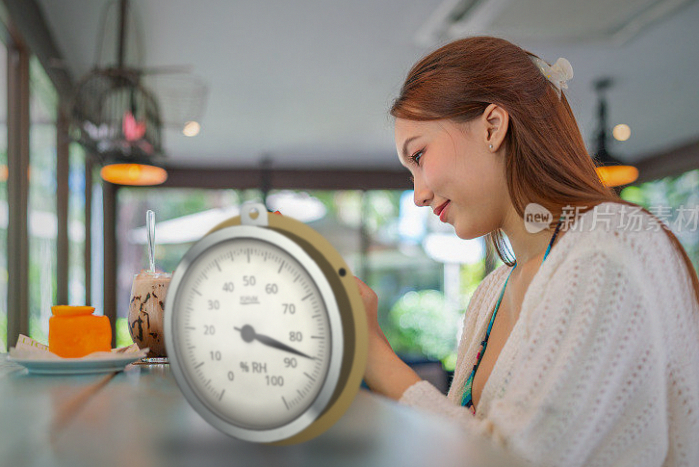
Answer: 85 %
